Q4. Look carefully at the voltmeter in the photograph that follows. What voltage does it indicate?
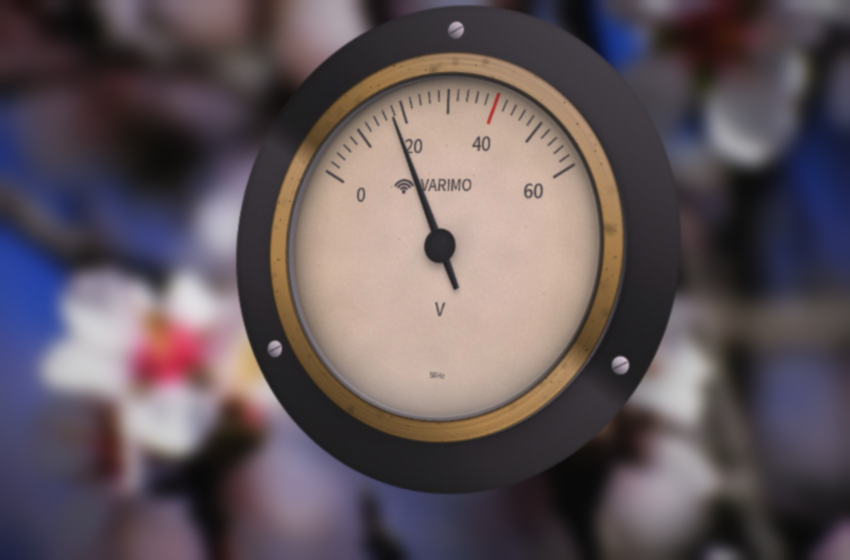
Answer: 18 V
